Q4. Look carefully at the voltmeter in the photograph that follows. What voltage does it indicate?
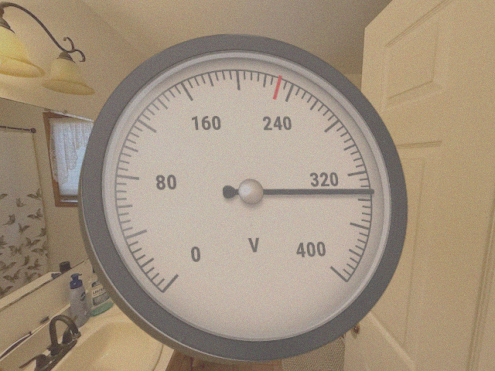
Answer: 335 V
